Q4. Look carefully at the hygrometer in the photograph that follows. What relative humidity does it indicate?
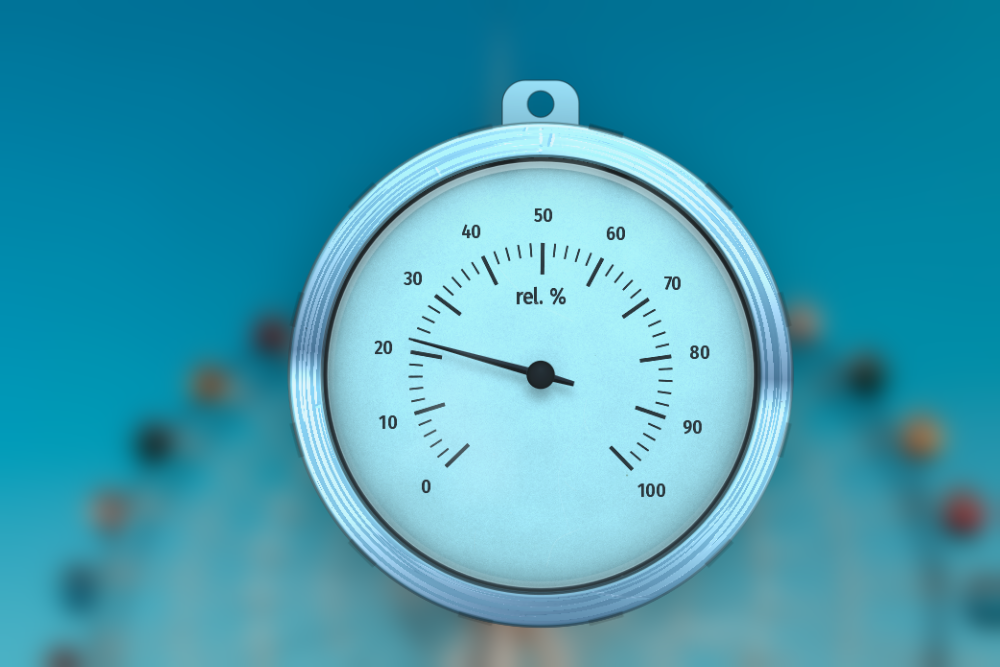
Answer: 22 %
